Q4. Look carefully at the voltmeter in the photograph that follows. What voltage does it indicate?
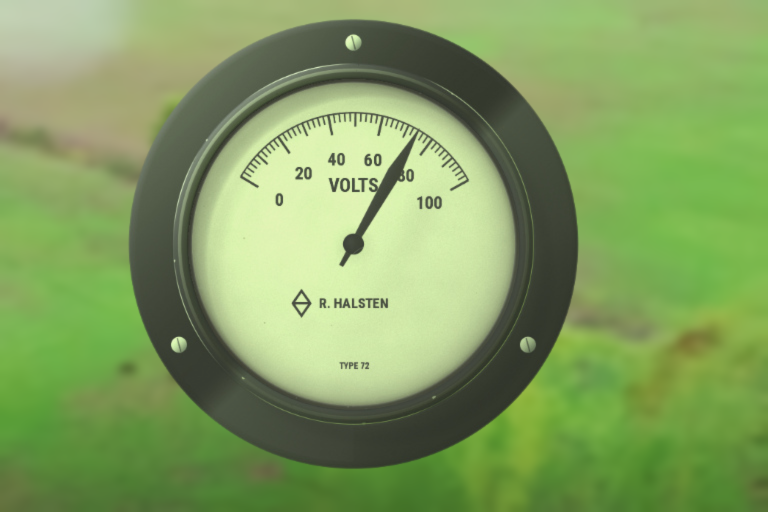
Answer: 74 V
